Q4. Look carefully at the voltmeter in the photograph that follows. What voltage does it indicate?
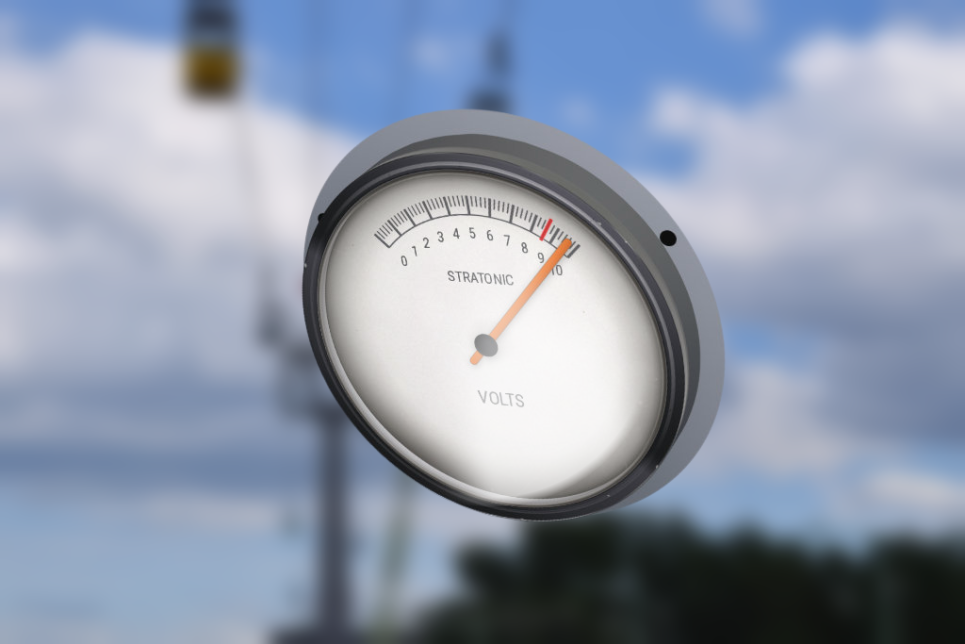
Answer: 9.6 V
